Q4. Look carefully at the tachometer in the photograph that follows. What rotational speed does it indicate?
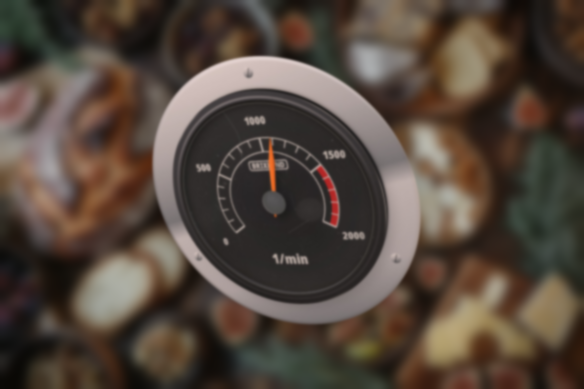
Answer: 1100 rpm
